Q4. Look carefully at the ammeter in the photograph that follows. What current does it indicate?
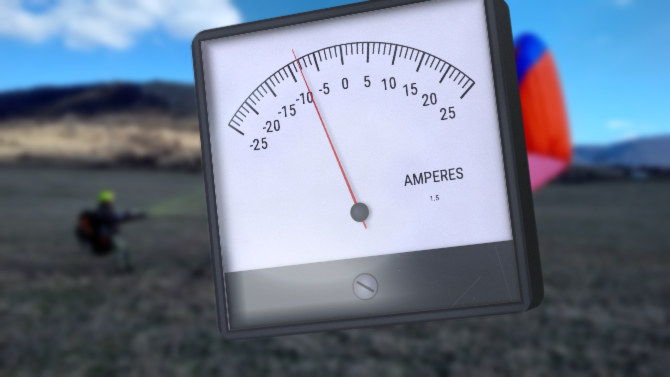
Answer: -8 A
